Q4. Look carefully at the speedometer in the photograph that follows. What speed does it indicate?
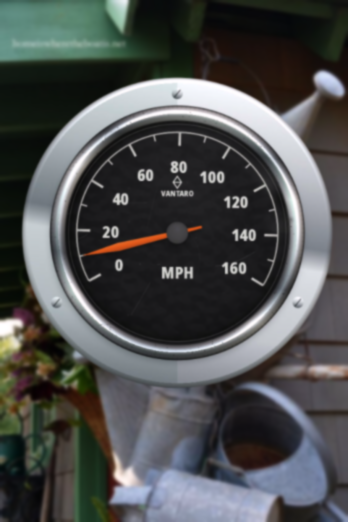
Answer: 10 mph
